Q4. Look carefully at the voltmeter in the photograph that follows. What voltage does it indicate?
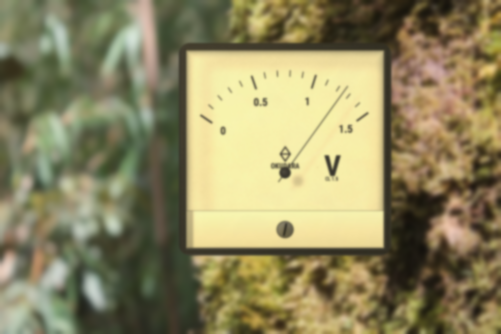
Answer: 1.25 V
